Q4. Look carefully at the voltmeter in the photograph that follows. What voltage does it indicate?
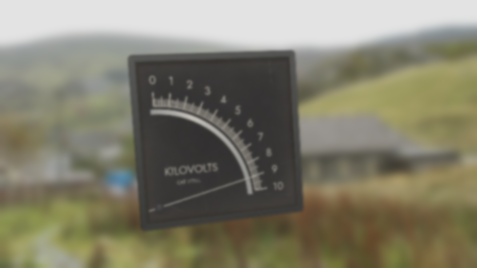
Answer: 9 kV
